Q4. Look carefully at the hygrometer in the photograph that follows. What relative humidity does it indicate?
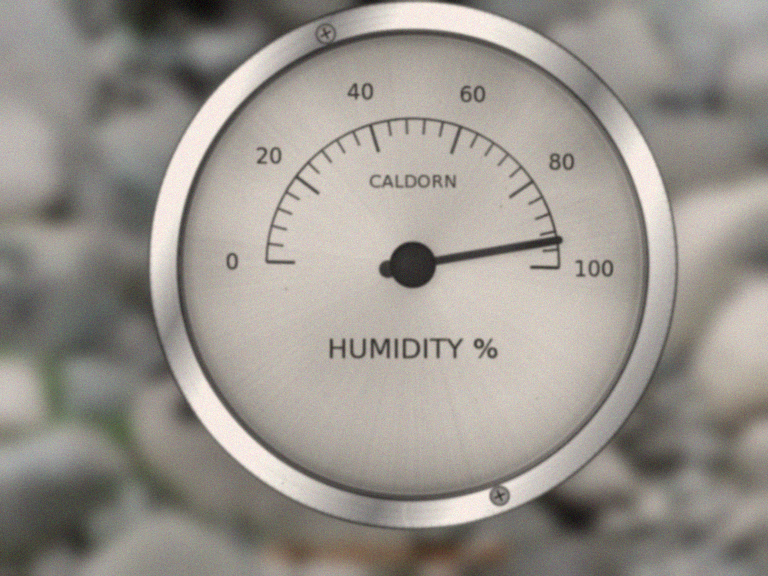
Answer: 94 %
